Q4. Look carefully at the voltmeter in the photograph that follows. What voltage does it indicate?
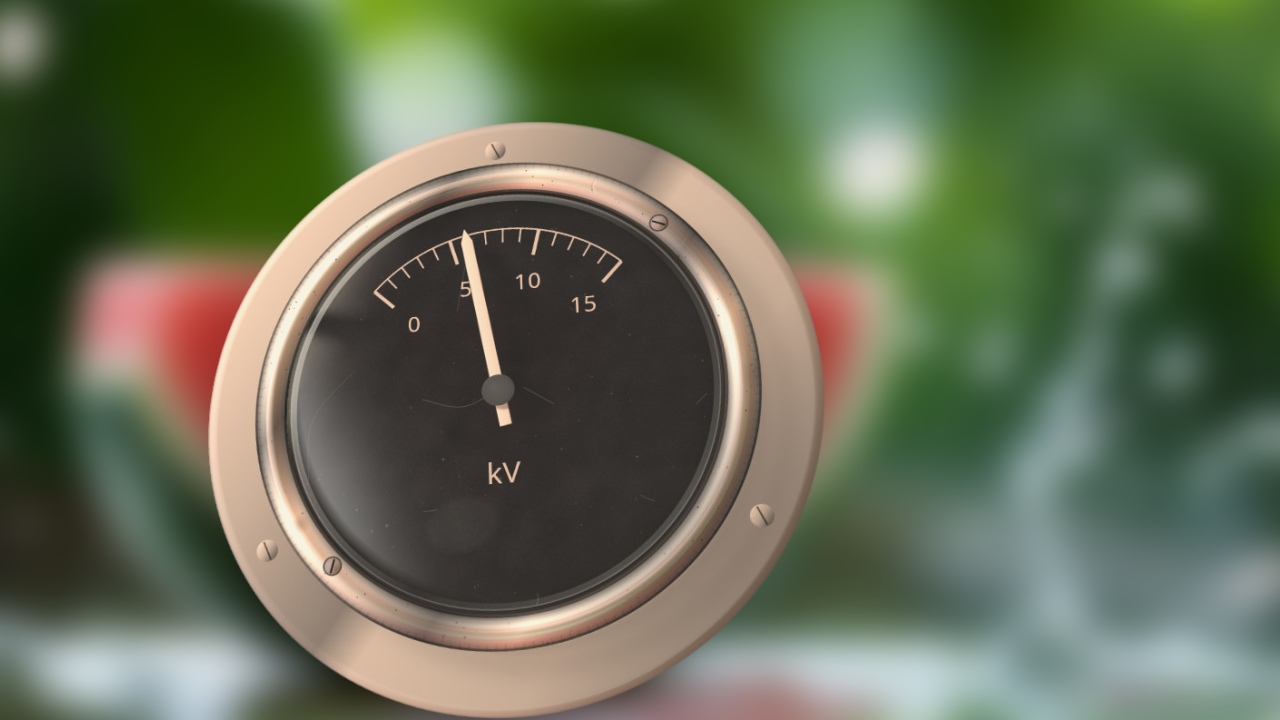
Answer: 6 kV
